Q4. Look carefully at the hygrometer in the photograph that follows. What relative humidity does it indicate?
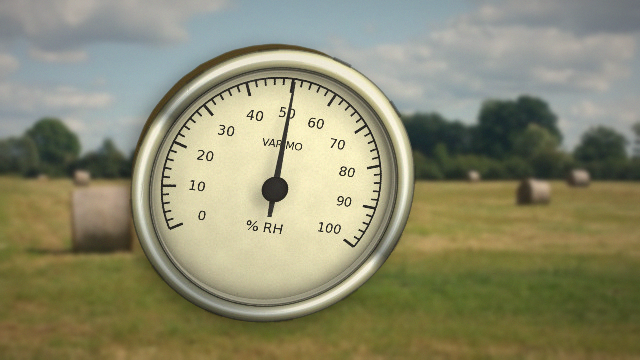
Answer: 50 %
